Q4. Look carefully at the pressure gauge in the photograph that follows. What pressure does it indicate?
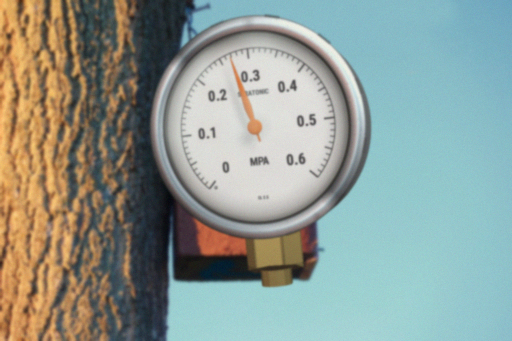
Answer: 0.27 MPa
